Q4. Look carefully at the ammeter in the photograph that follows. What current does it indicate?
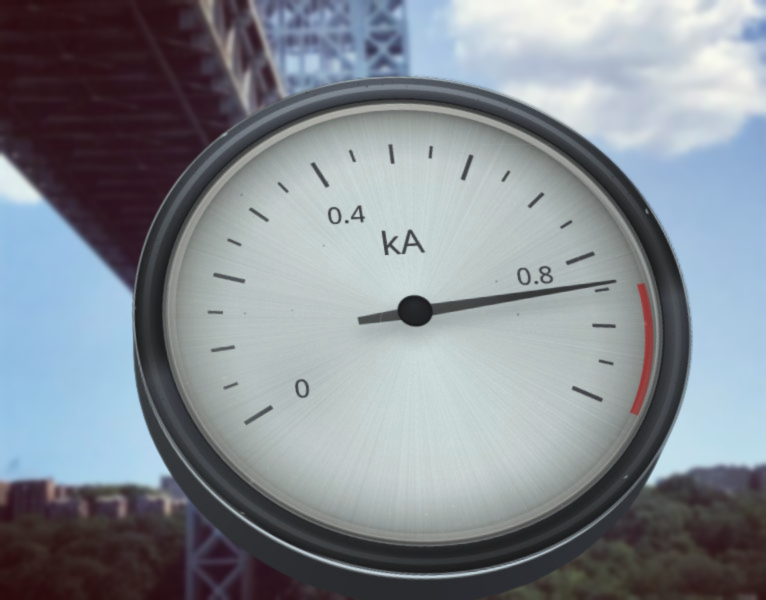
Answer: 0.85 kA
